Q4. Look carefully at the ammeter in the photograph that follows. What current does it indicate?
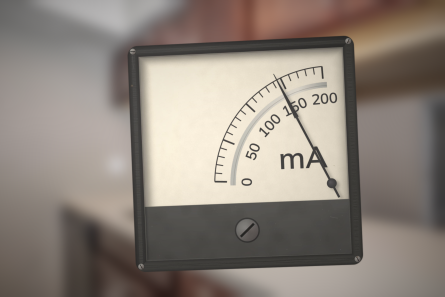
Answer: 145 mA
